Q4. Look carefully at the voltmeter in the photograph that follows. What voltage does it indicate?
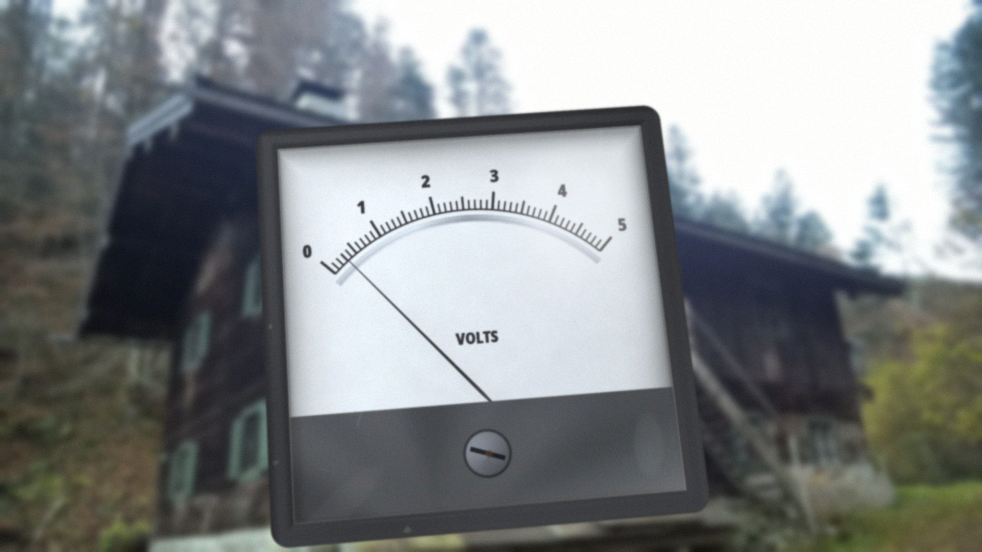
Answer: 0.3 V
